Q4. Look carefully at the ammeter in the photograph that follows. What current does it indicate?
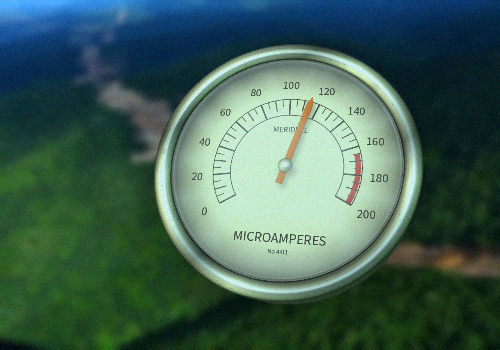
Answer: 115 µA
